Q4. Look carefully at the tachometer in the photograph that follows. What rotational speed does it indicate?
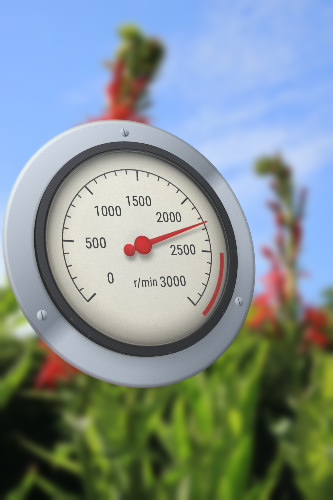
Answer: 2250 rpm
